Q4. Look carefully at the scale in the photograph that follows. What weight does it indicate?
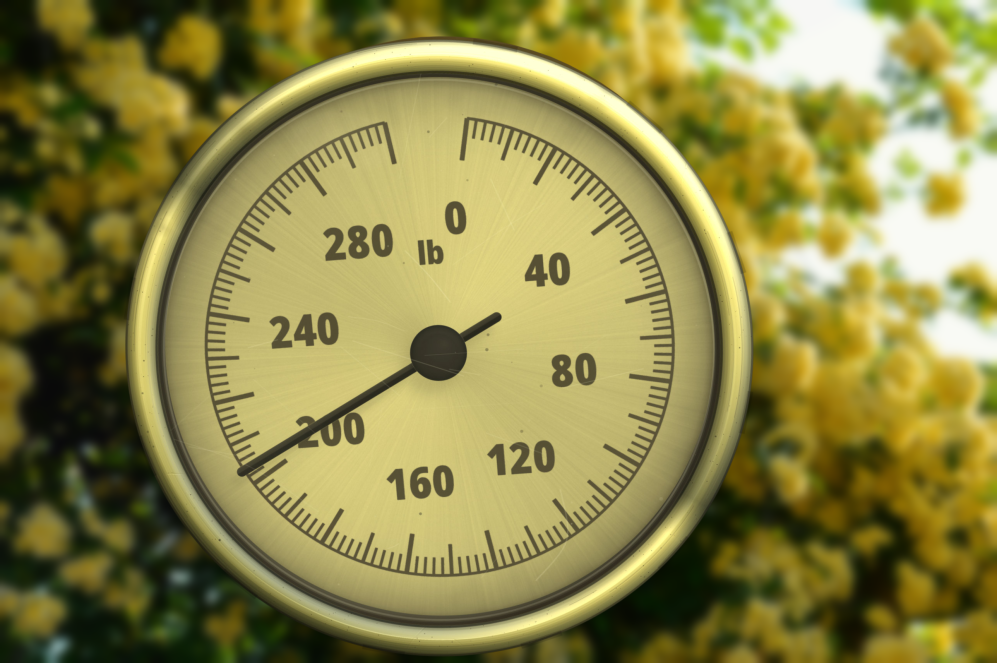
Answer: 204 lb
